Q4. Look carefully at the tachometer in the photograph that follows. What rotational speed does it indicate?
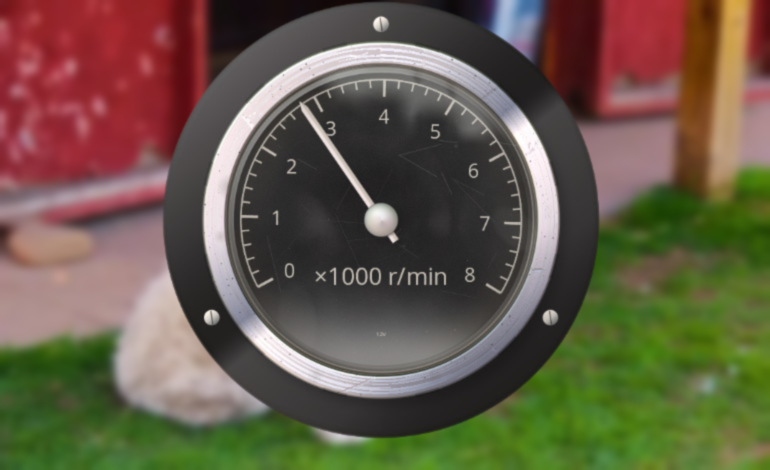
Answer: 2800 rpm
